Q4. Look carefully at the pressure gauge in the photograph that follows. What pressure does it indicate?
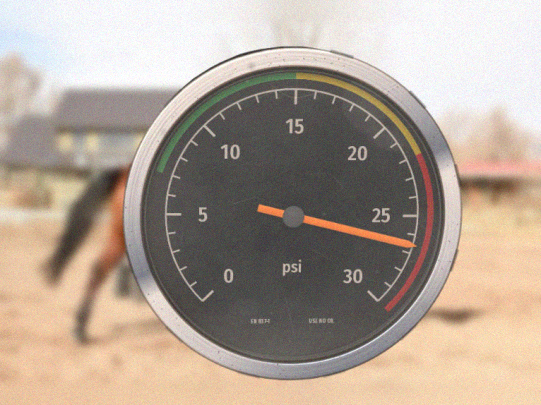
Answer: 26.5 psi
